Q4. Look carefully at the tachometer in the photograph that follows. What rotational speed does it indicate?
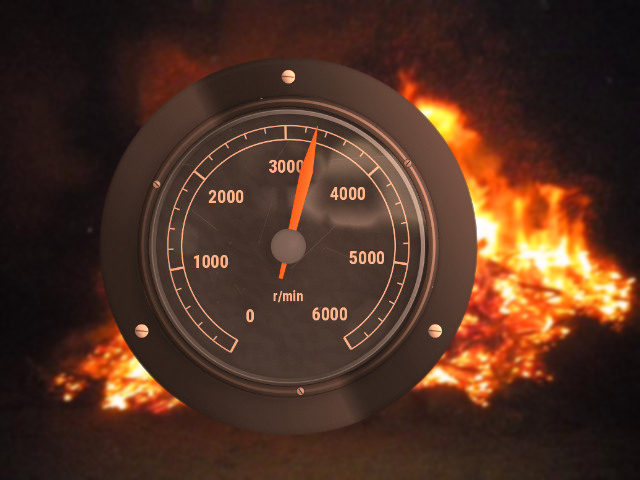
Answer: 3300 rpm
